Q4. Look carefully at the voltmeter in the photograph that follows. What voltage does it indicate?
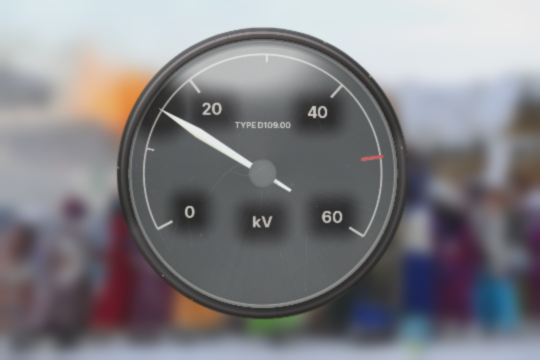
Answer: 15 kV
